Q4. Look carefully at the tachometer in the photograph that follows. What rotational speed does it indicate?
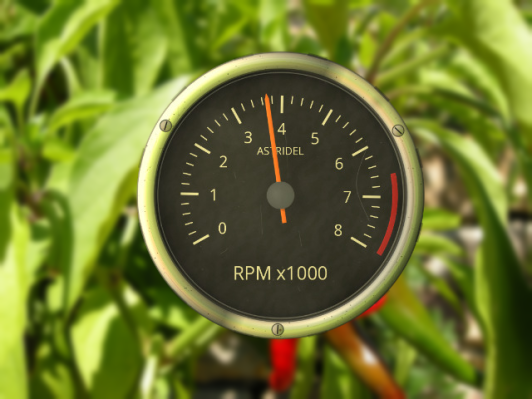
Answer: 3700 rpm
